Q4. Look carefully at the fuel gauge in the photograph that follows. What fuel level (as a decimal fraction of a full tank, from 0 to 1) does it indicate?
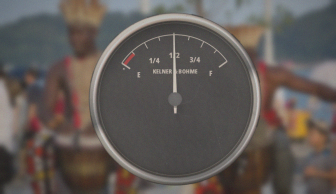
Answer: 0.5
